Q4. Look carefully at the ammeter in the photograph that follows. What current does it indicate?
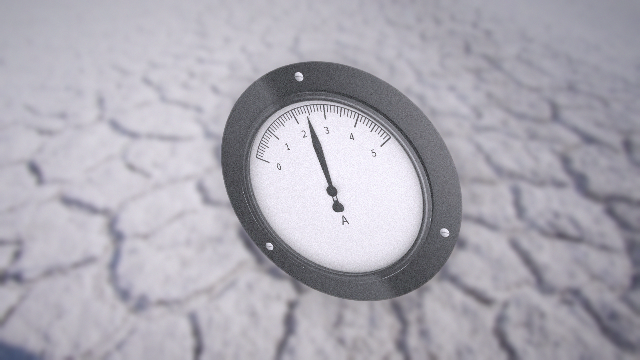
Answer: 2.5 A
